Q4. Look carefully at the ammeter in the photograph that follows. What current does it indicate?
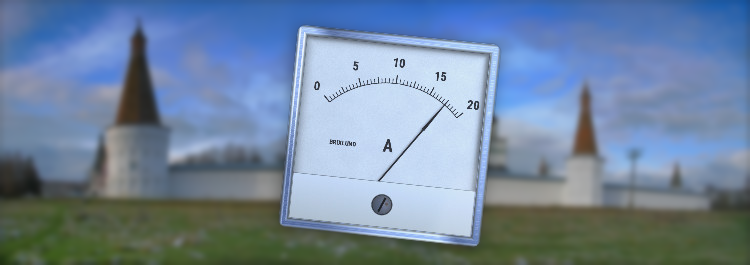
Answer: 17.5 A
